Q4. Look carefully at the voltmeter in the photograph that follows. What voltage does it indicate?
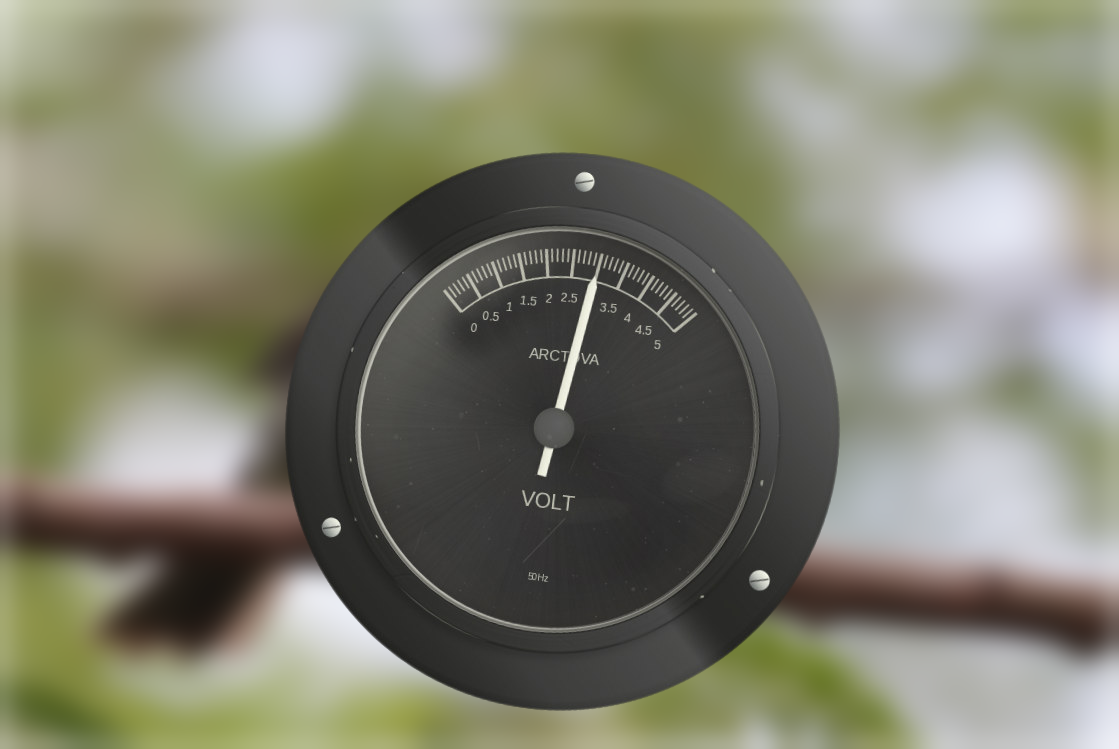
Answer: 3 V
